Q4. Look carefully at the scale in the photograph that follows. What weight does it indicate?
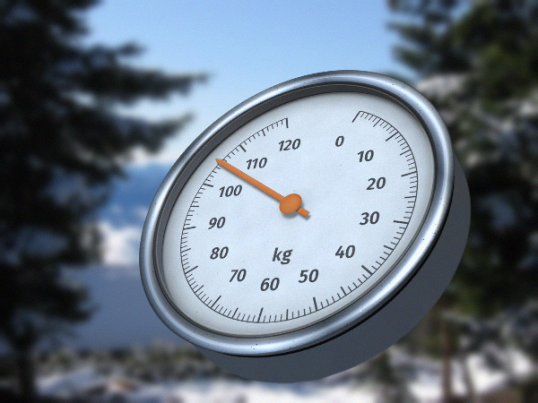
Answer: 105 kg
